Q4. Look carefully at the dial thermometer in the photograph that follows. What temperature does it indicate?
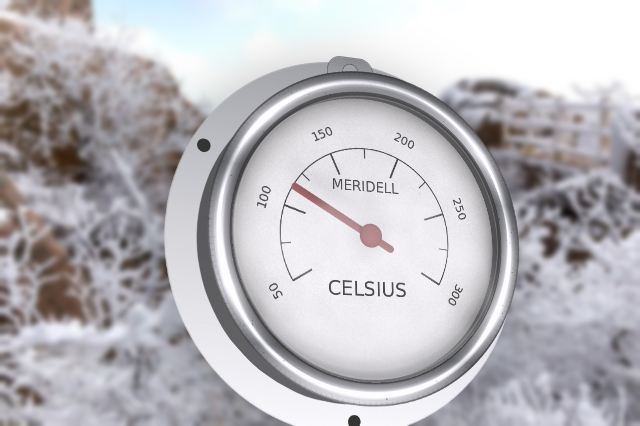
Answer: 112.5 °C
